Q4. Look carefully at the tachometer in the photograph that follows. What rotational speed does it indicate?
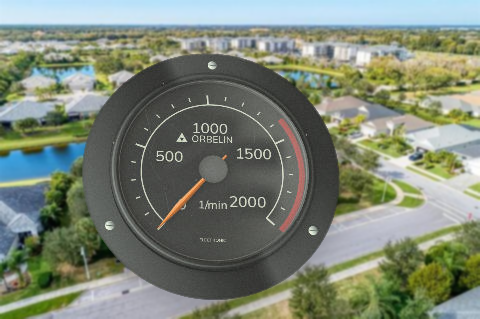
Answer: 0 rpm
